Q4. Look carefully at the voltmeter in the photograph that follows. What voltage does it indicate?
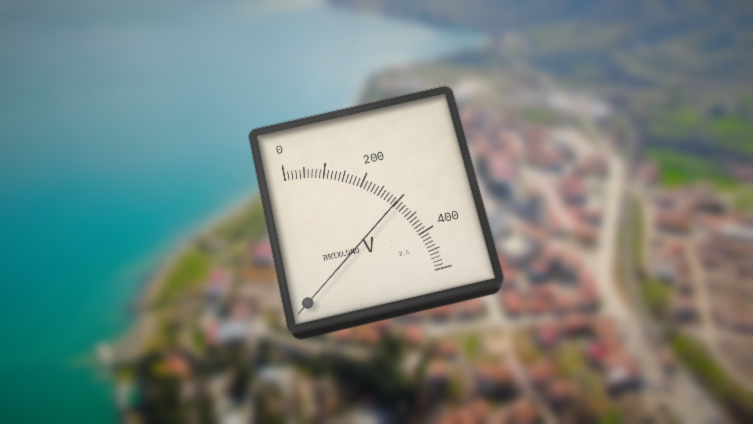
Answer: 300 V
